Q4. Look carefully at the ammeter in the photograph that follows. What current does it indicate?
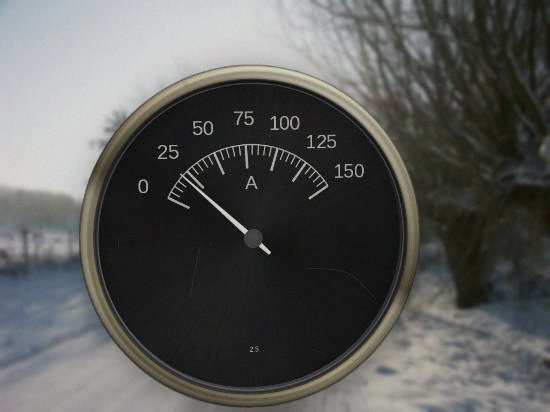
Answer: 20 A
